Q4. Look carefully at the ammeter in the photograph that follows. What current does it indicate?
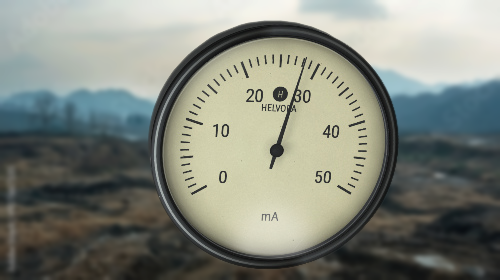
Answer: 28 mA
